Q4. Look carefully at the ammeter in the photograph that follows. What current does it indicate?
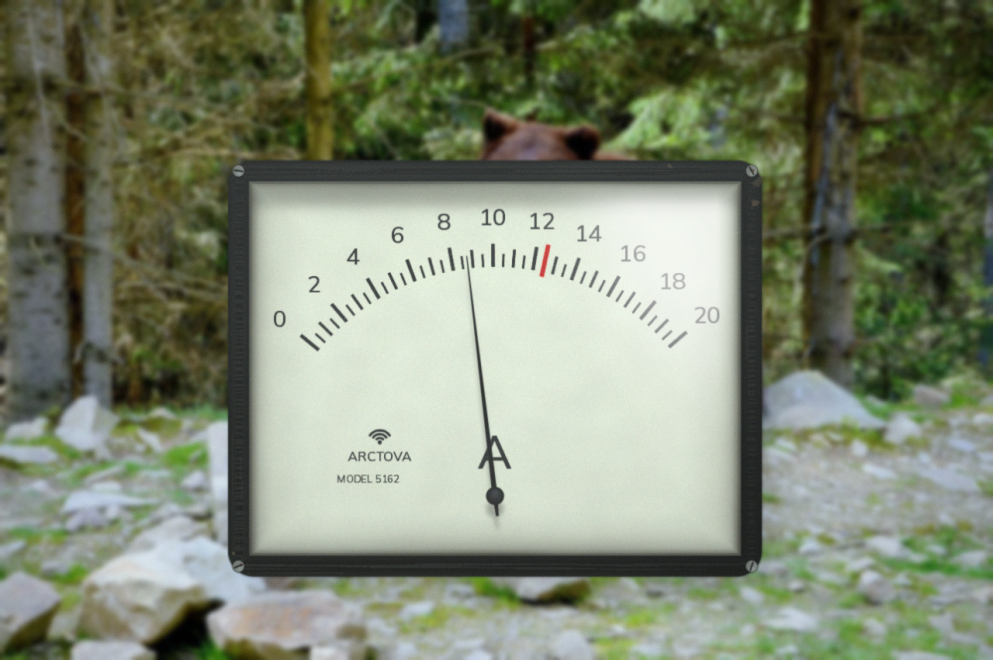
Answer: 8.75 A
